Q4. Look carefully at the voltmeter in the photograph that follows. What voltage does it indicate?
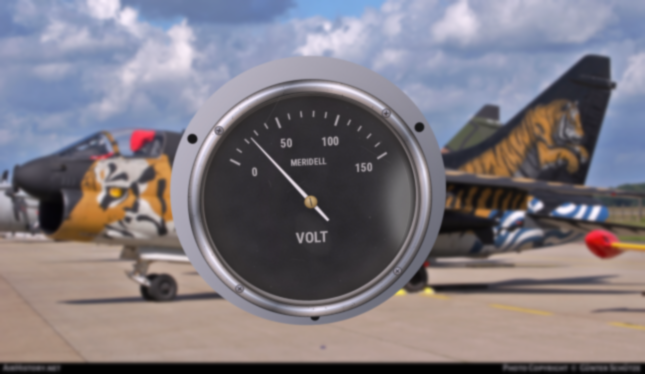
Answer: 25 V
